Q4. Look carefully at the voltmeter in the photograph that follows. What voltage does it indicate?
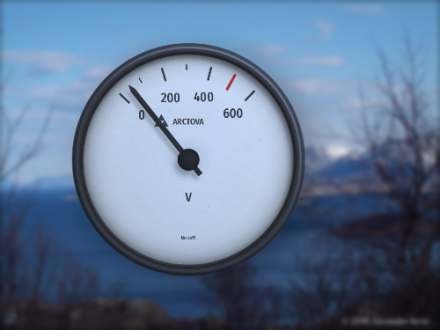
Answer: 50 V
